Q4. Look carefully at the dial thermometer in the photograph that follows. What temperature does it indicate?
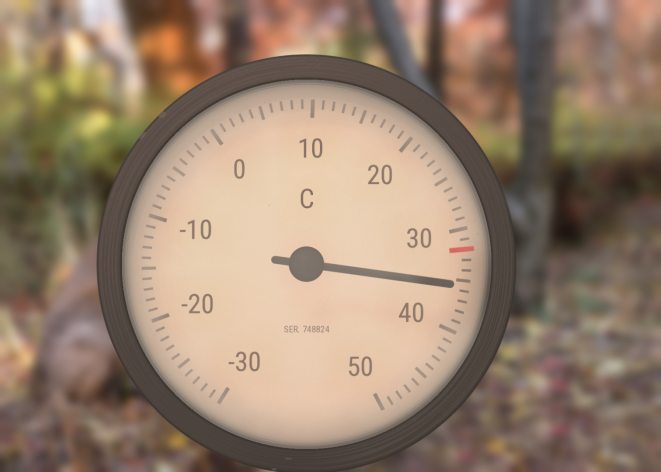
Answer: 35.5 °C
